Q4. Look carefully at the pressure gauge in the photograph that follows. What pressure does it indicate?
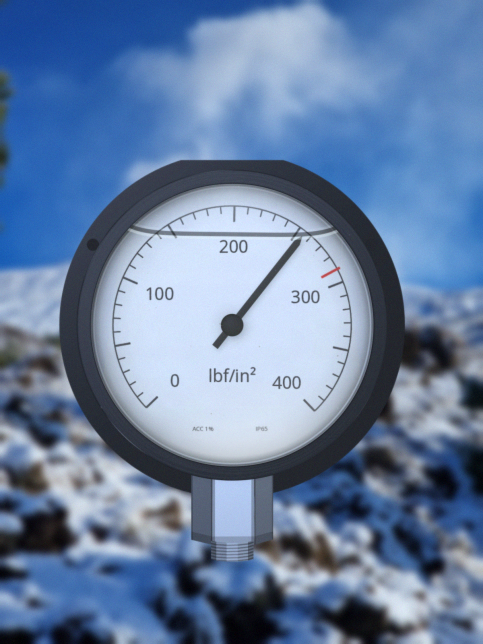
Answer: 255 psi
